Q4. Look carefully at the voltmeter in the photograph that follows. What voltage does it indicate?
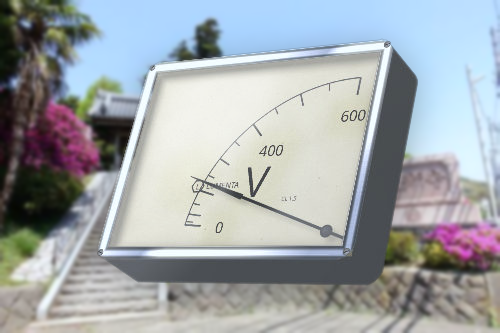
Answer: 225 V
